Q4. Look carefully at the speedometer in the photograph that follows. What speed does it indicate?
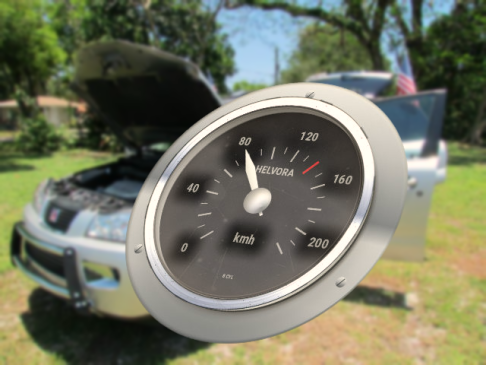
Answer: 80 km/h
